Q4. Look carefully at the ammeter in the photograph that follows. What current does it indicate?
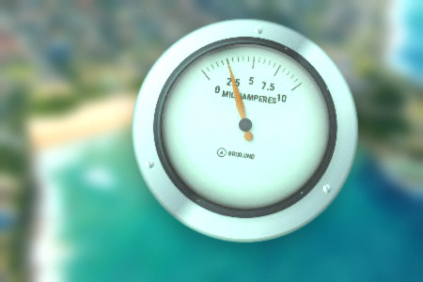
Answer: 2.5 mA
